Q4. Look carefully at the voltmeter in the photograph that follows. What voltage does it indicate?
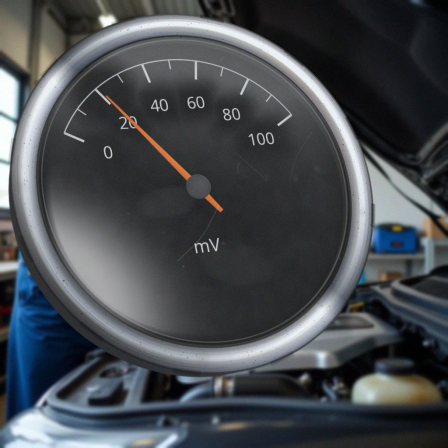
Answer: 20 mV
